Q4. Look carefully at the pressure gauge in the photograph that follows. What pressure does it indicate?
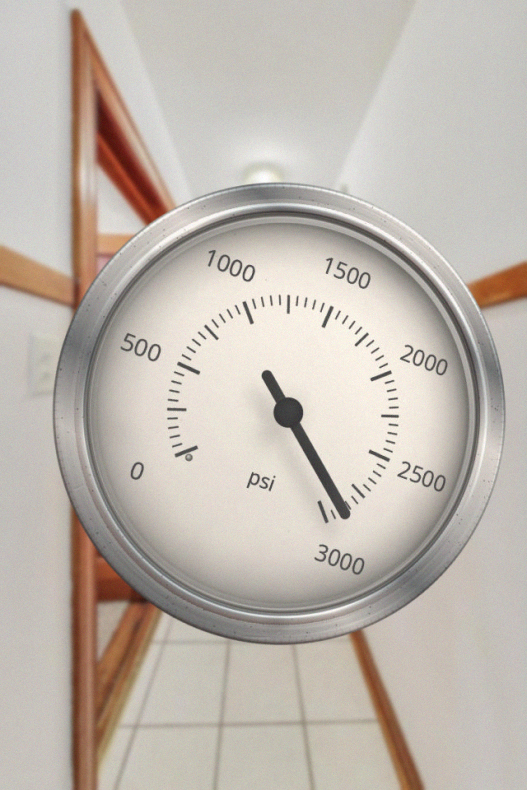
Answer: 2900 psi
